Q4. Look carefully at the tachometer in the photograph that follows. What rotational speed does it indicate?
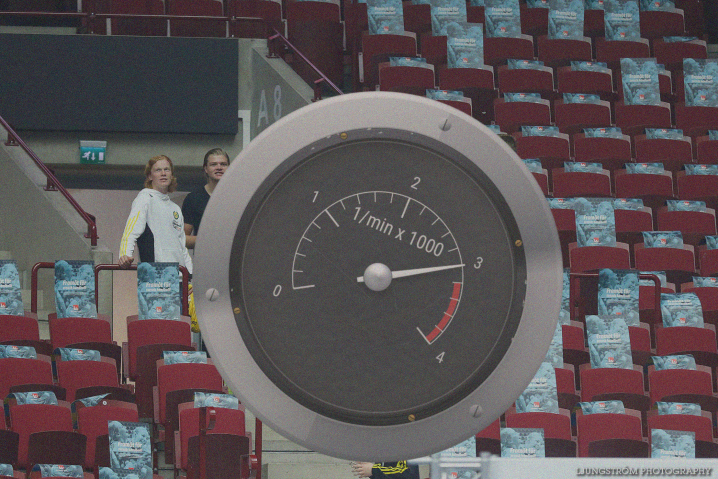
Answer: 3000 rpm
